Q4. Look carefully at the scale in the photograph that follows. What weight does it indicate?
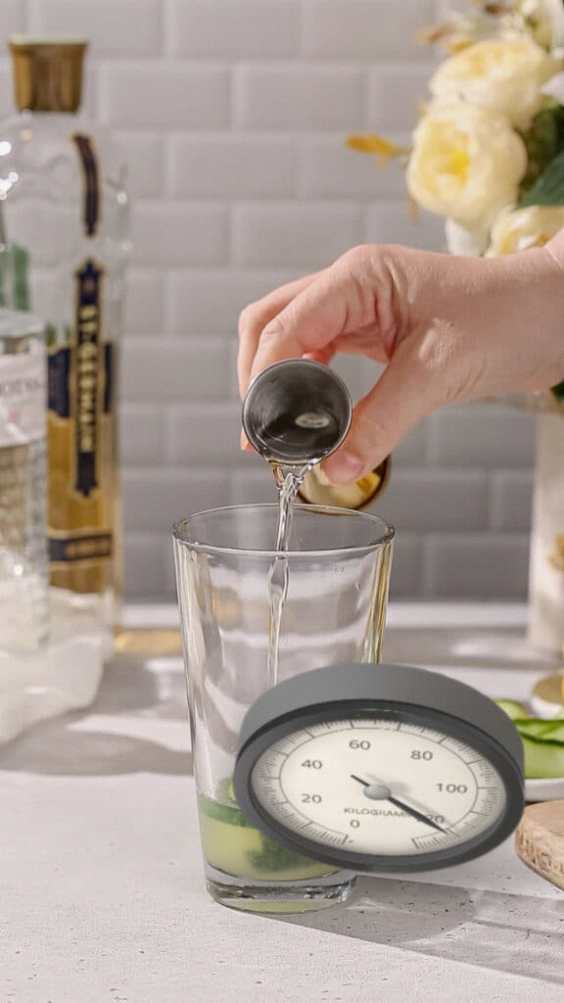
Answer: 120 kg
